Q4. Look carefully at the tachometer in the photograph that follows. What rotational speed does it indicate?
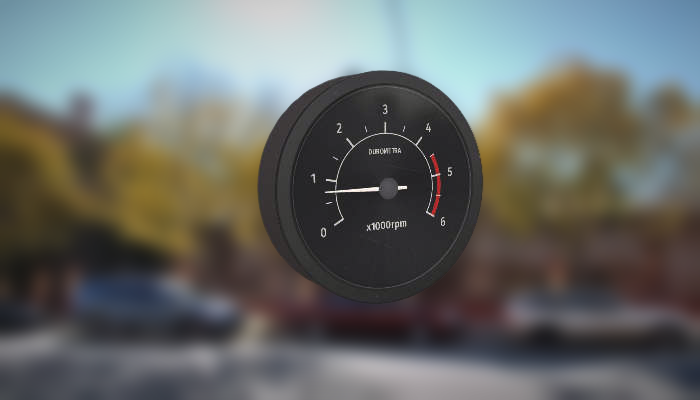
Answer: 750 rpm
